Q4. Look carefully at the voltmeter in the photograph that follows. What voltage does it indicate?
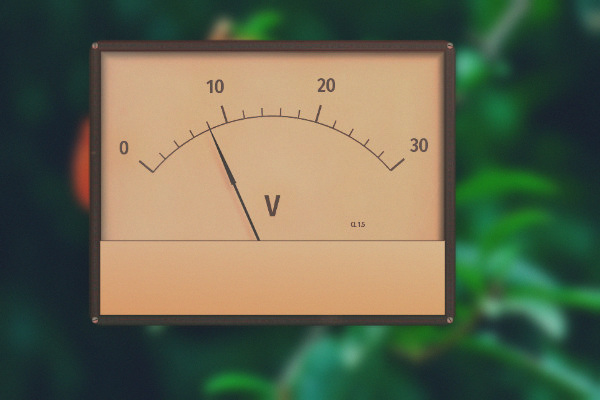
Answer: 8 V
